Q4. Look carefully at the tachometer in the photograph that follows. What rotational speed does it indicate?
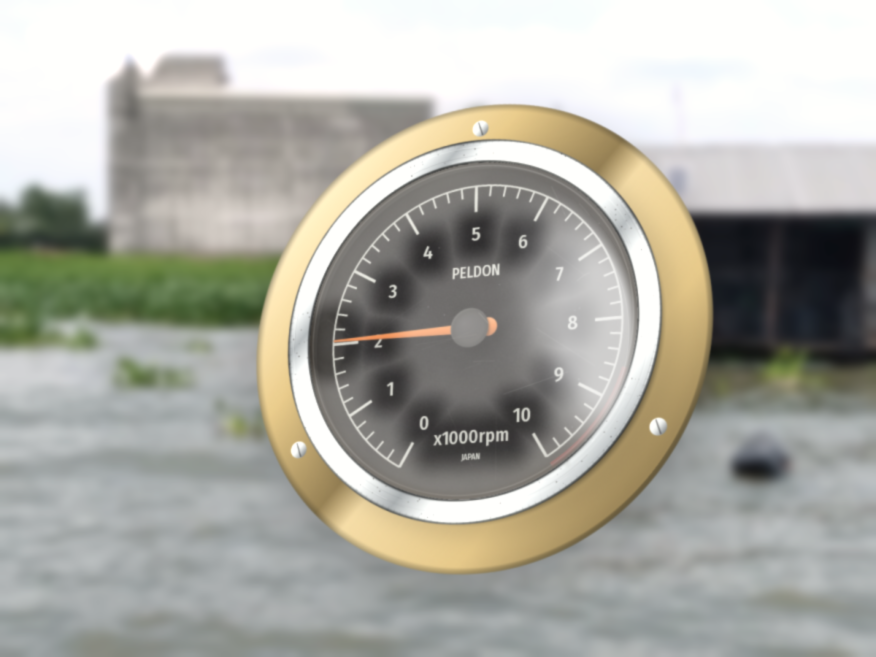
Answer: 2000 rpm
